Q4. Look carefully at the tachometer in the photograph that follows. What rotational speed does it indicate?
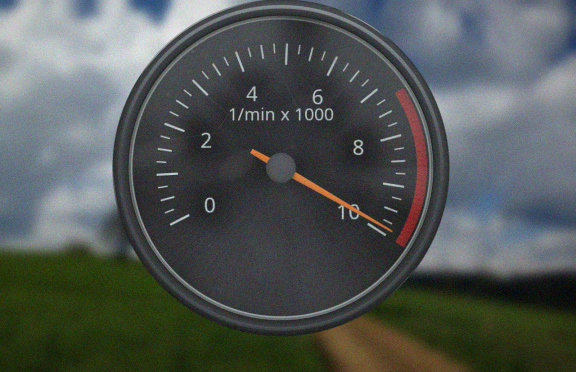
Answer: 9875 rpm
